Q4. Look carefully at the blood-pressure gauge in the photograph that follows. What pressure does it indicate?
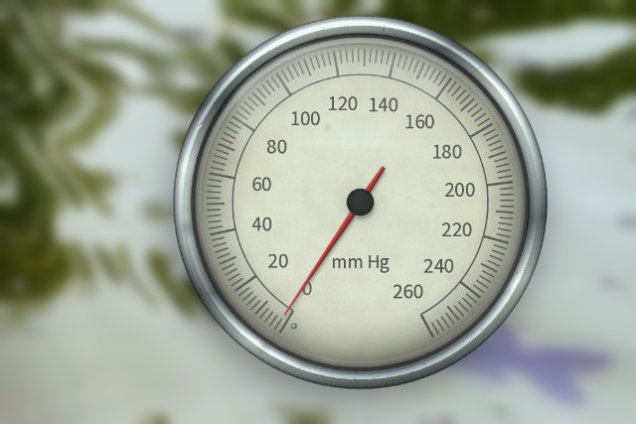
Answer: 2 mmHg
